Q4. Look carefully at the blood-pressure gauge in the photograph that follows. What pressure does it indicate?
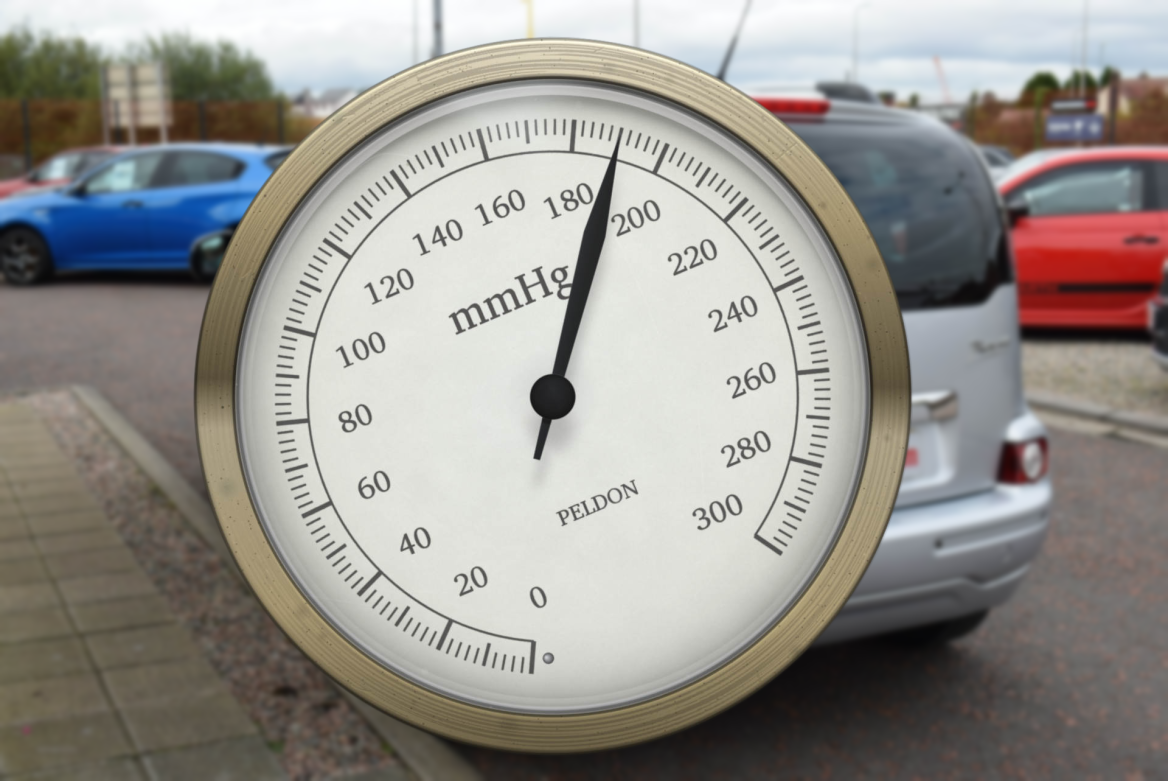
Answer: 190 mmHg
